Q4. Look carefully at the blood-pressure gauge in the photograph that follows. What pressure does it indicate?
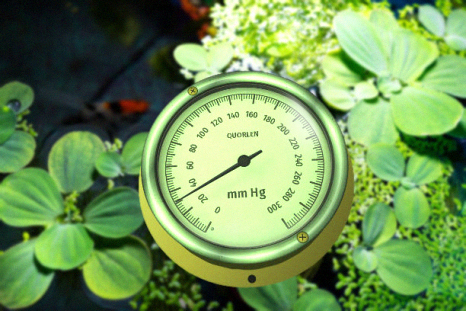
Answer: 30 mmHg
